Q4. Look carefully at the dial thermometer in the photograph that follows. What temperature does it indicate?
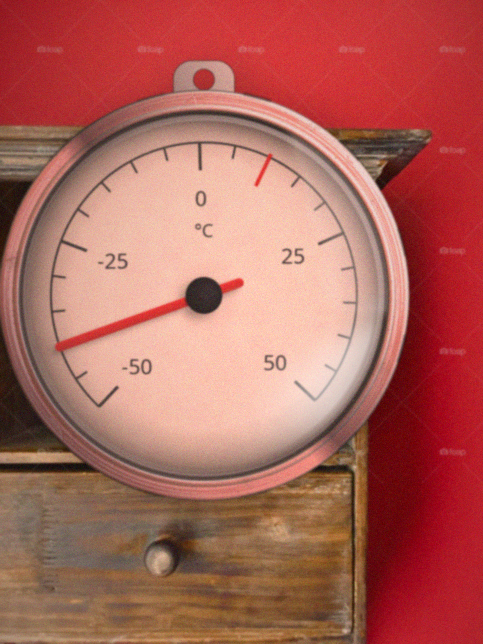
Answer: -40 °C
